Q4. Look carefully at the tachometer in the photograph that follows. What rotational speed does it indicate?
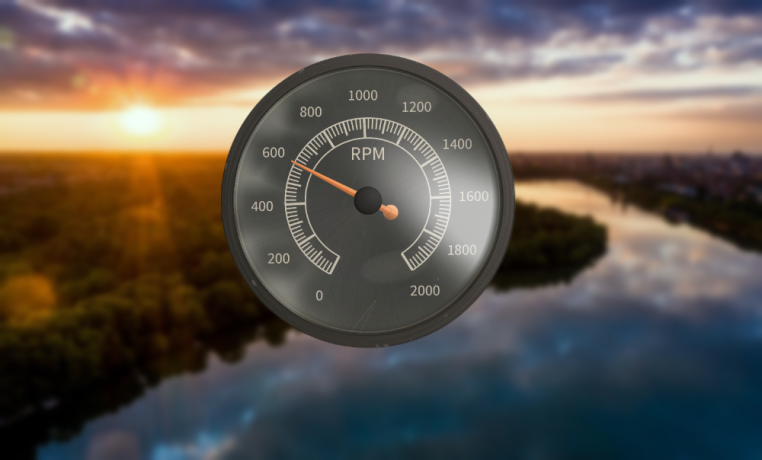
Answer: 600 rpm
